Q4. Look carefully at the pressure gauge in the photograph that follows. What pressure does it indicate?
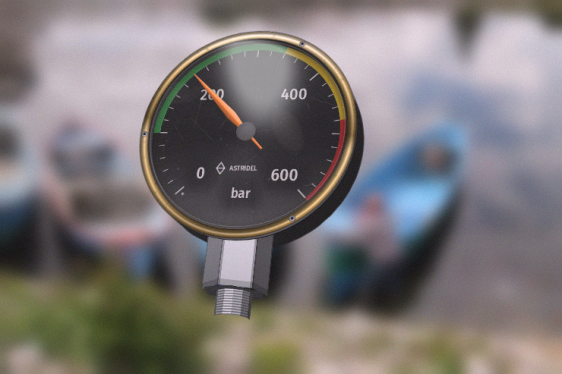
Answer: 200 bar
